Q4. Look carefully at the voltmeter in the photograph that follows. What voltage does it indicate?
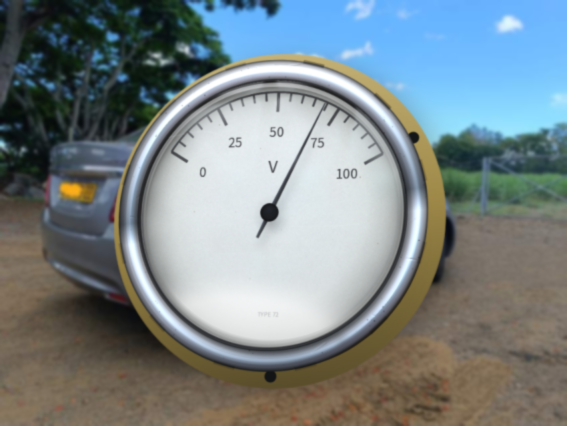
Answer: 70 V
